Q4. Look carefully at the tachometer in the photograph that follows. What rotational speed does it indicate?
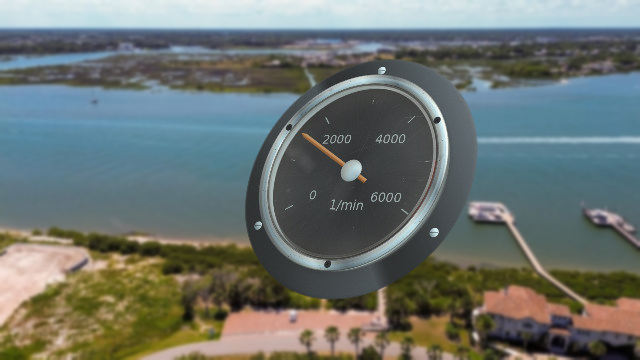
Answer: 1500 rpm
